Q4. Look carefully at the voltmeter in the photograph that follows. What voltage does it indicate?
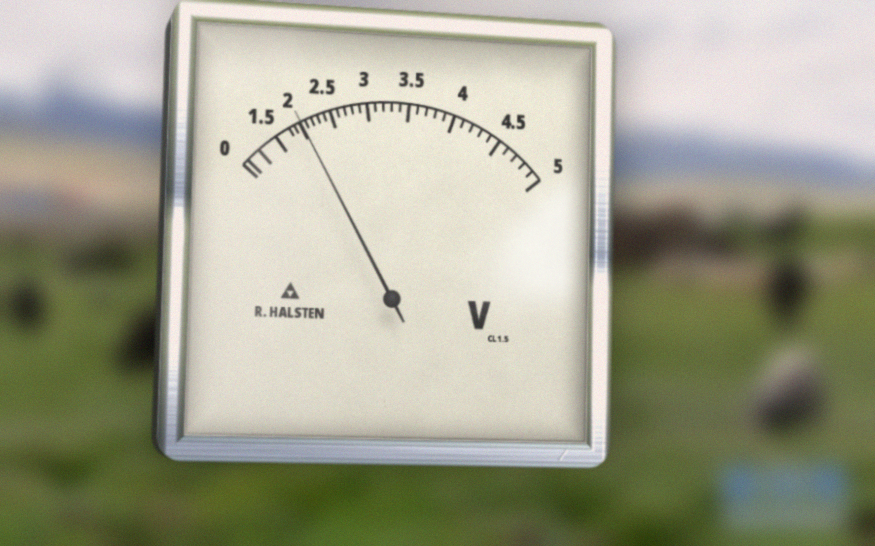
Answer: 2 V
